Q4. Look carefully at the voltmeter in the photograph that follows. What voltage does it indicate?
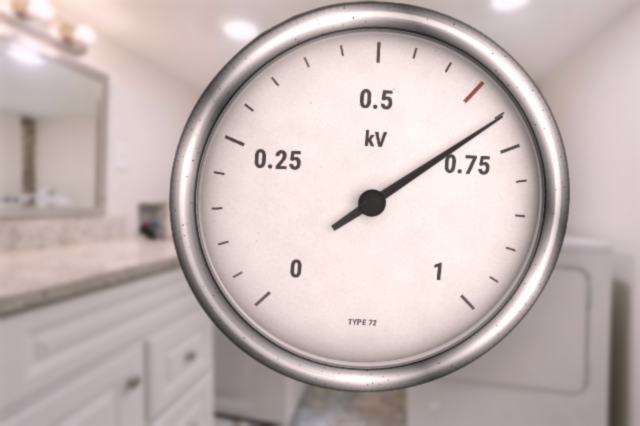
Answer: 0.7 kV
